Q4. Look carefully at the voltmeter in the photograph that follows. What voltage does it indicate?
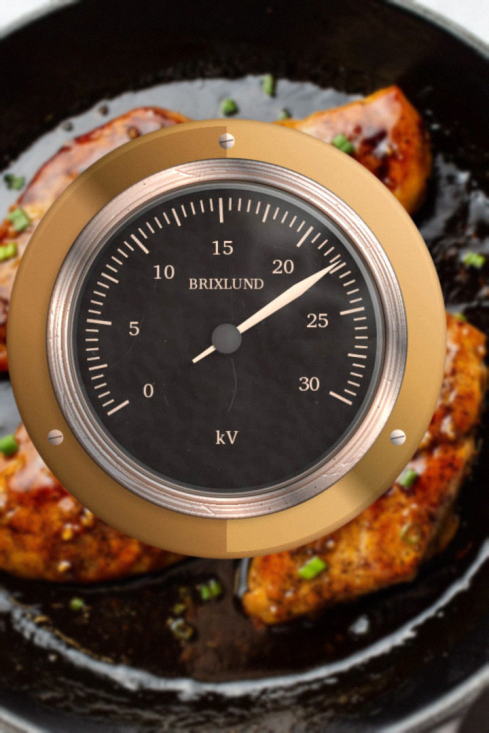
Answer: 22.25 kV
